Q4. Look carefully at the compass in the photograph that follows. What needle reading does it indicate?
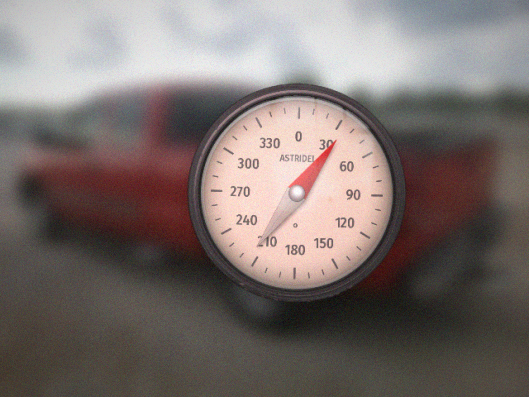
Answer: 35 °
